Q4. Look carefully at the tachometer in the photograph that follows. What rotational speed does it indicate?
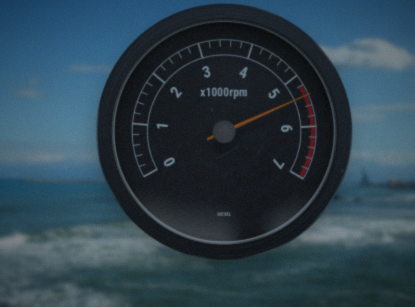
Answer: 5400 rpm
